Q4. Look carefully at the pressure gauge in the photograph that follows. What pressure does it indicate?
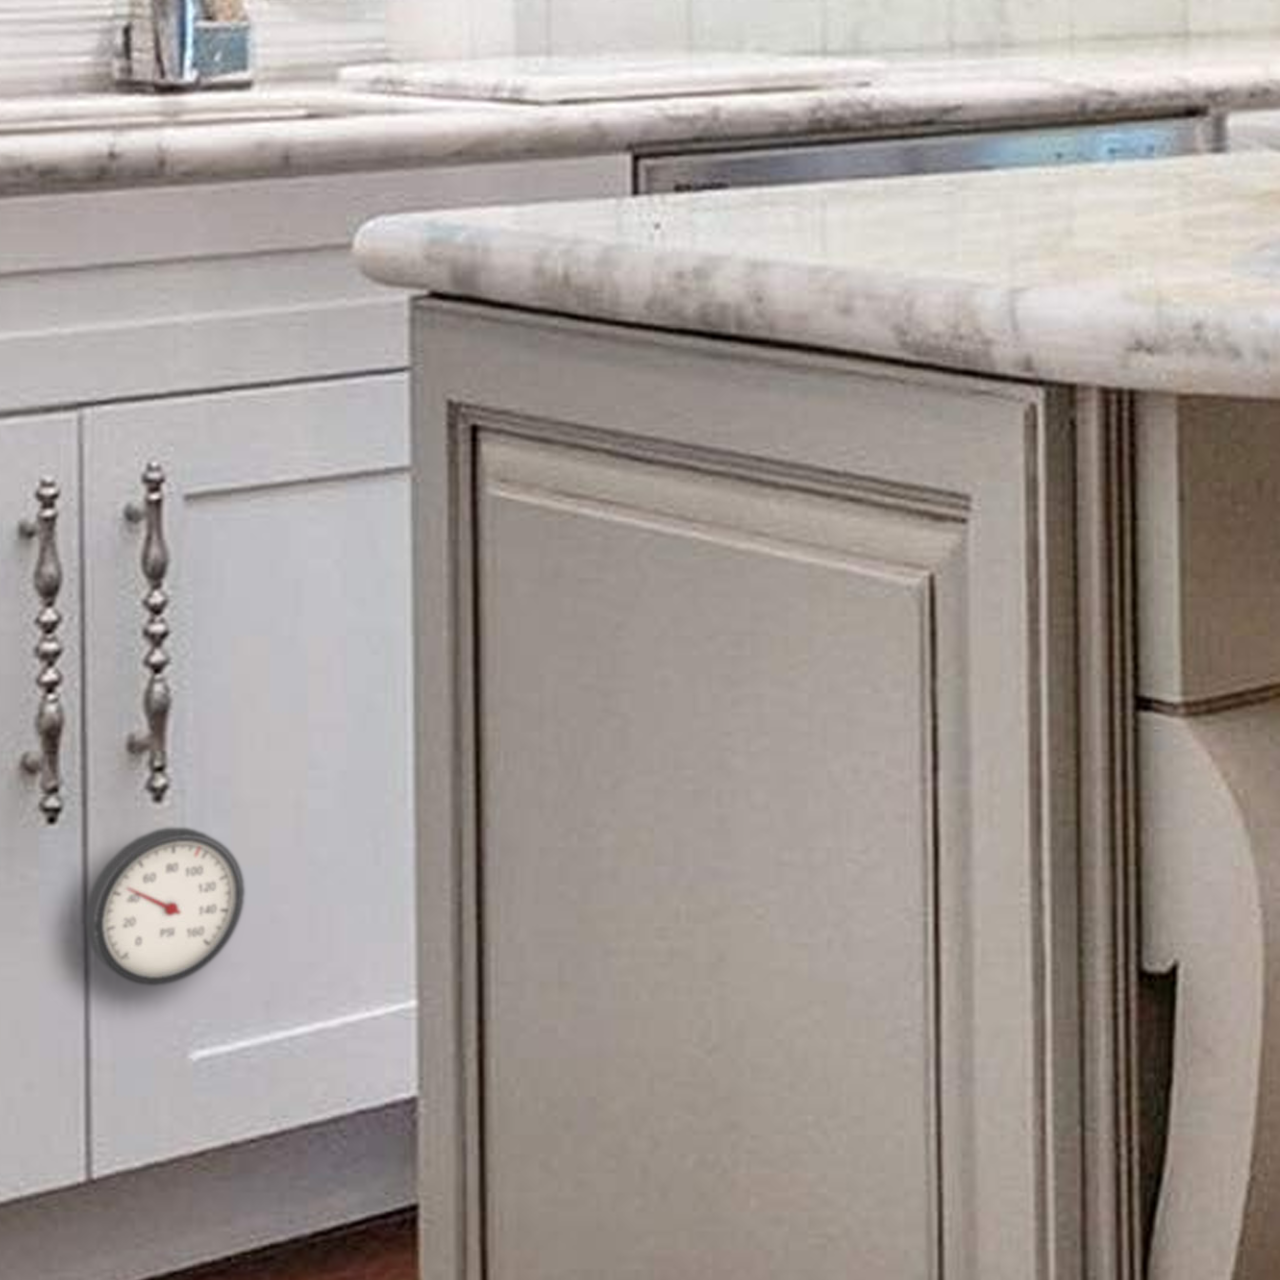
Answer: 45 psi
